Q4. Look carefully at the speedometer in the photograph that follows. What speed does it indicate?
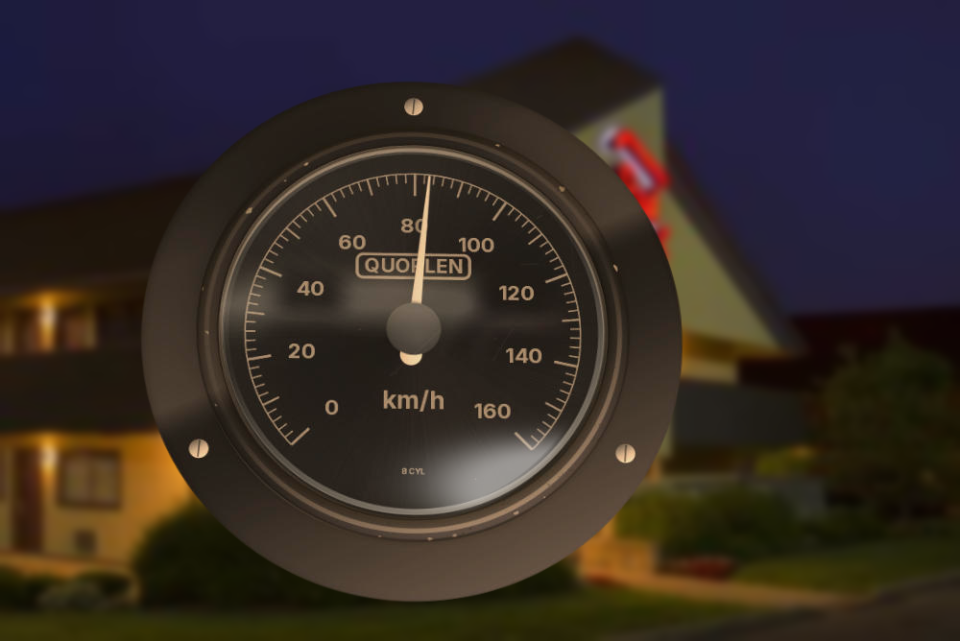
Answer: 83 km/h
